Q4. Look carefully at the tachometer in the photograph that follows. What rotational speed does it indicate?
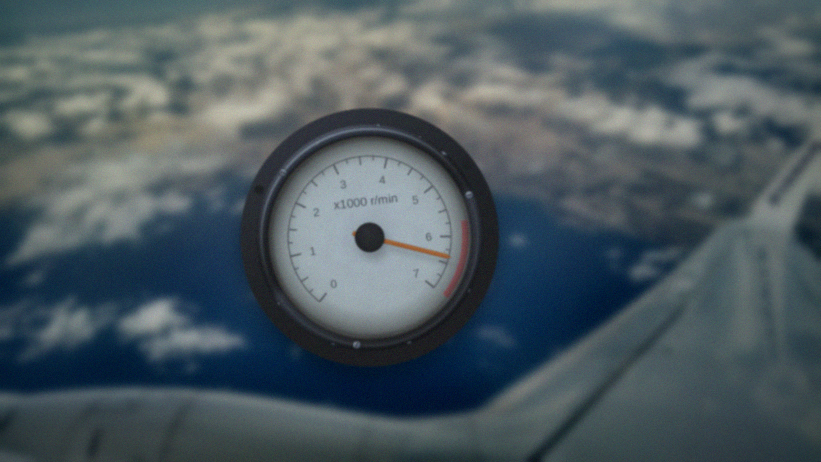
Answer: 6375 rpm
